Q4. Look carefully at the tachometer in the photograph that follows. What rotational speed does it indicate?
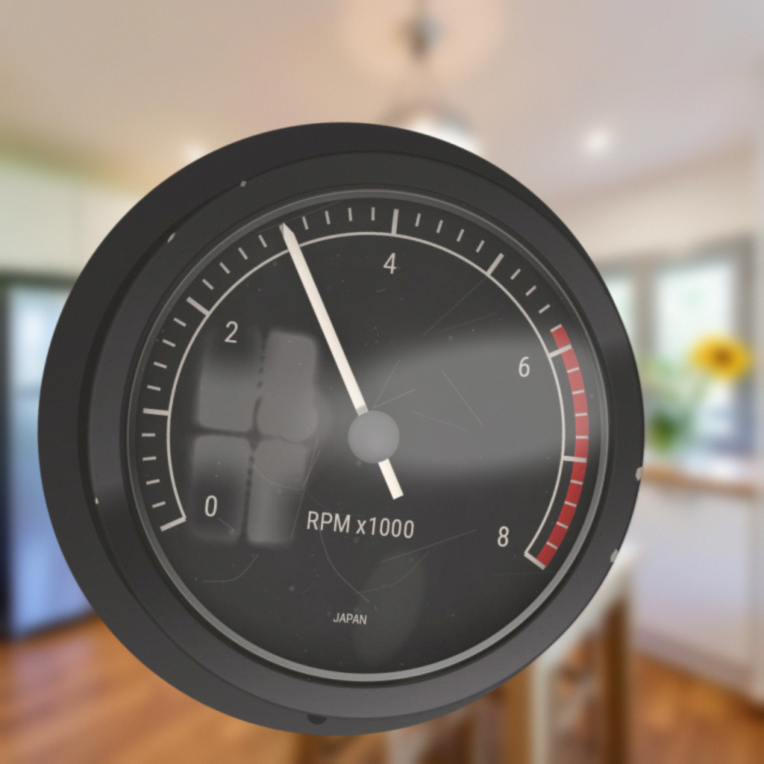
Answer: 3000 rpm
